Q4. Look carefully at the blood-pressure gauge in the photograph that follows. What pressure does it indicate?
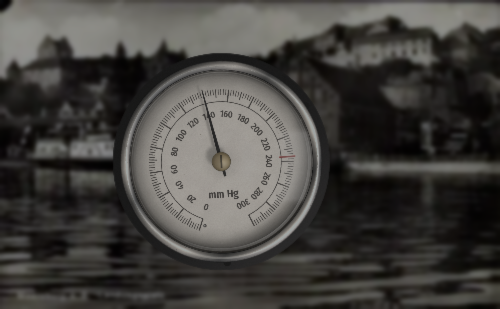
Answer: 140 mmHg
